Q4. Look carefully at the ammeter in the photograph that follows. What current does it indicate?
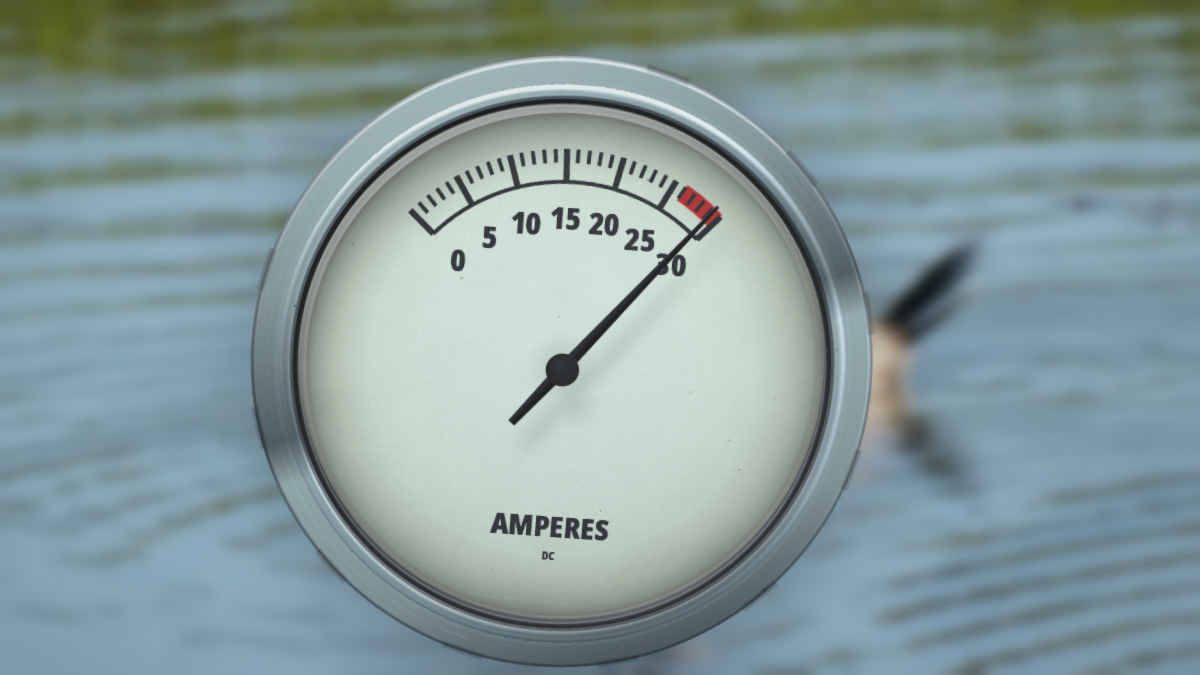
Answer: 29 A
